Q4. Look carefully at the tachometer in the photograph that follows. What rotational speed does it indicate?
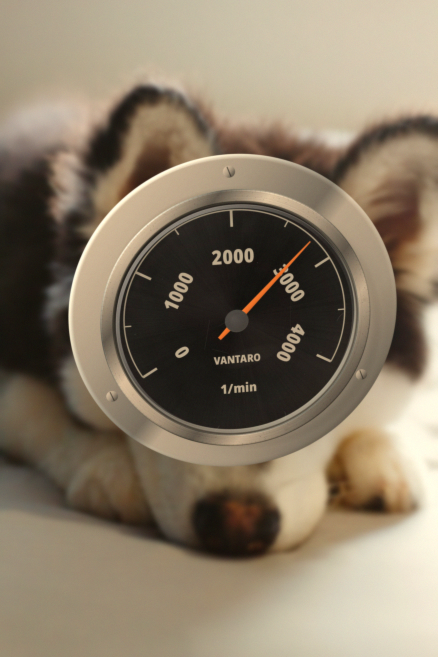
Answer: 2750 rpm
